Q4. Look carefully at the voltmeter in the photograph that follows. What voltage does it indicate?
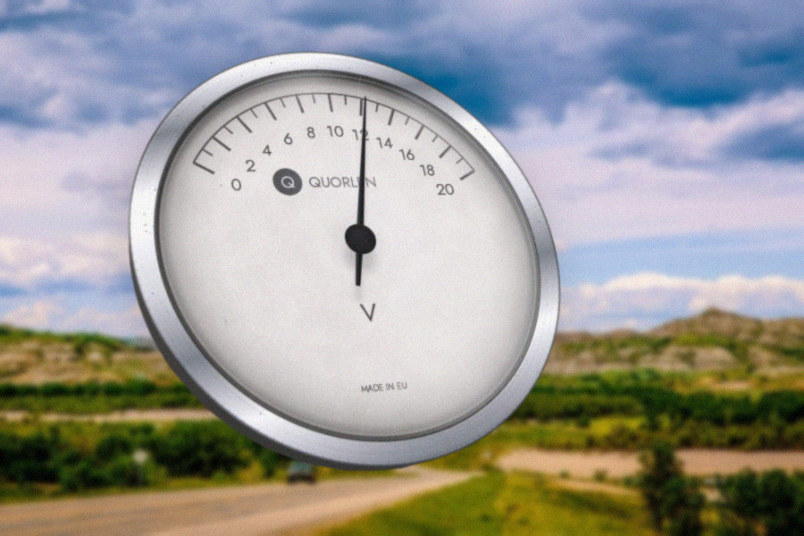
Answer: 12 V
